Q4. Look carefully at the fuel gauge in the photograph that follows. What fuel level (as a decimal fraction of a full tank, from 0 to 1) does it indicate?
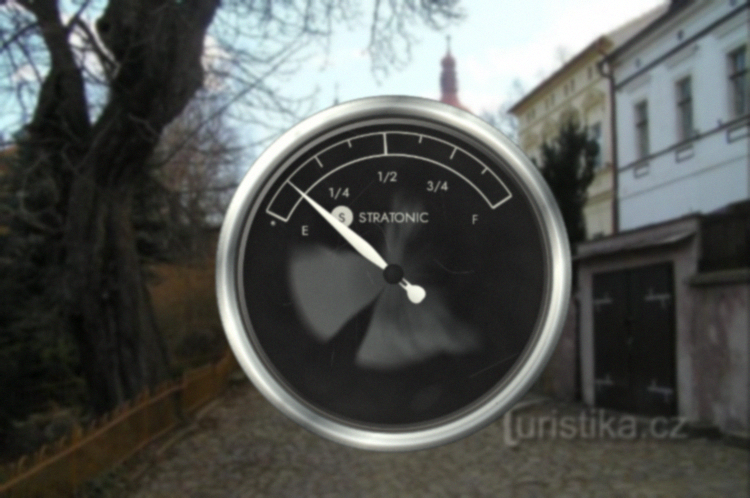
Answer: 0.125
